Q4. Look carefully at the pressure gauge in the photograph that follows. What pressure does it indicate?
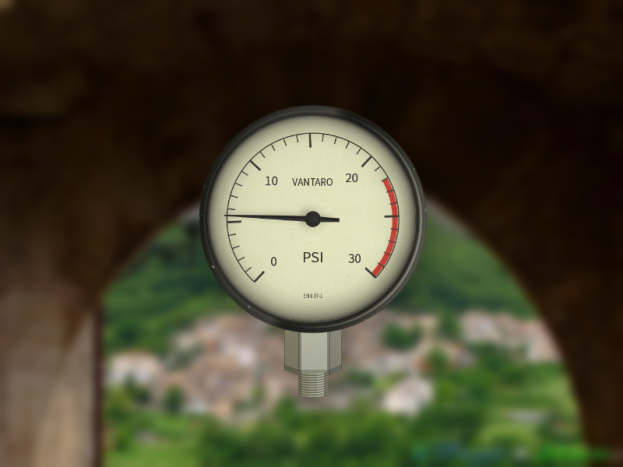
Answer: 5.5 psi
